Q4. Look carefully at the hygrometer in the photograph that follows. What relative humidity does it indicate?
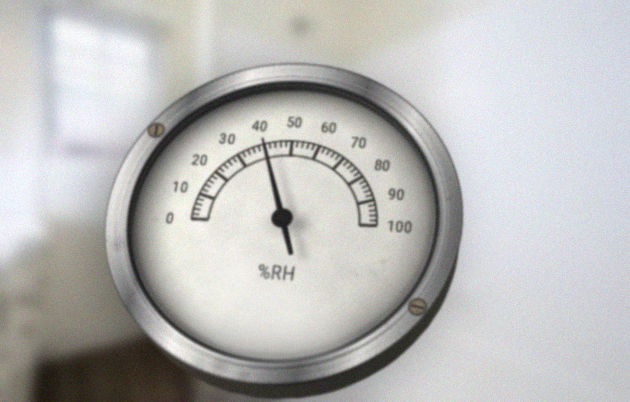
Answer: 40 %
